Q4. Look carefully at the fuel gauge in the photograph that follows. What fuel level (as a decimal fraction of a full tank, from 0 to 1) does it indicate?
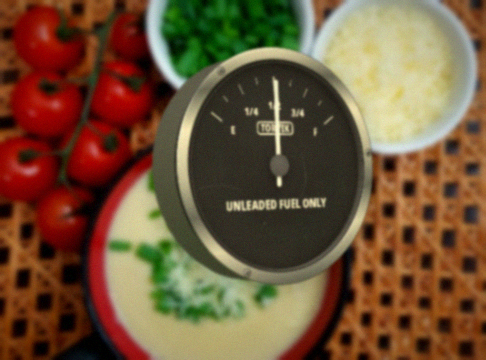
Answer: 0.5
